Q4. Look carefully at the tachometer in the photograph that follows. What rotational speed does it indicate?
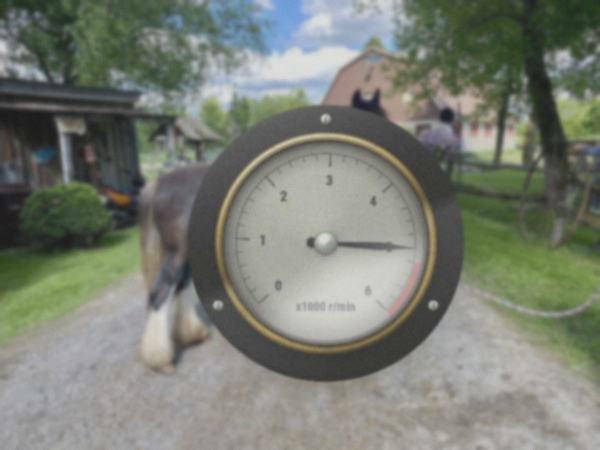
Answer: 5000 rpm
